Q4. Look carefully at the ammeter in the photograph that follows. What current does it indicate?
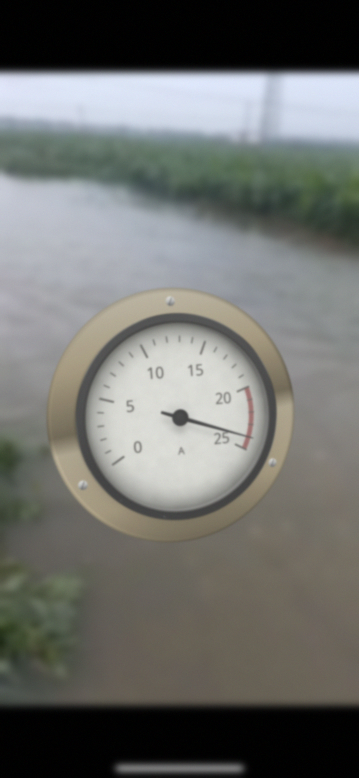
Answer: 24 A
